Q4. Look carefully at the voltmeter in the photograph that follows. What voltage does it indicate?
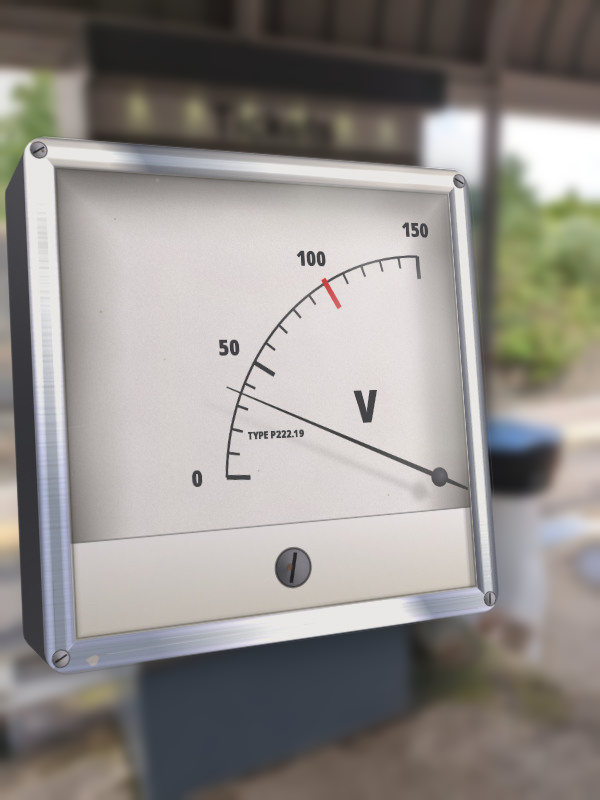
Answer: 35 V
